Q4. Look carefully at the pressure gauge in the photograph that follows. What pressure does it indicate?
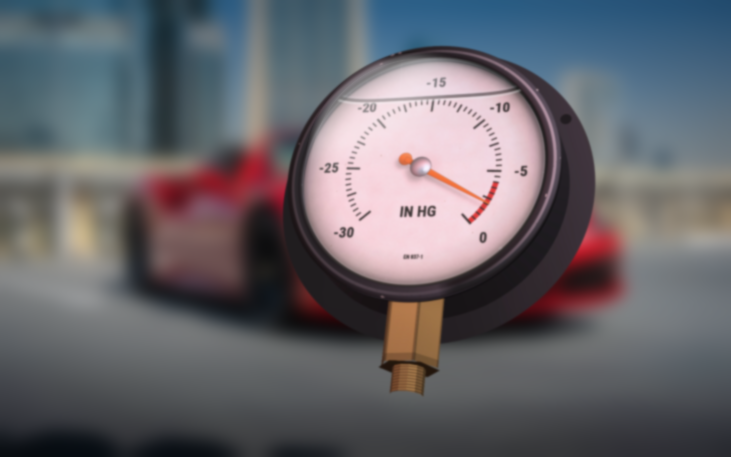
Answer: -2 inHg
